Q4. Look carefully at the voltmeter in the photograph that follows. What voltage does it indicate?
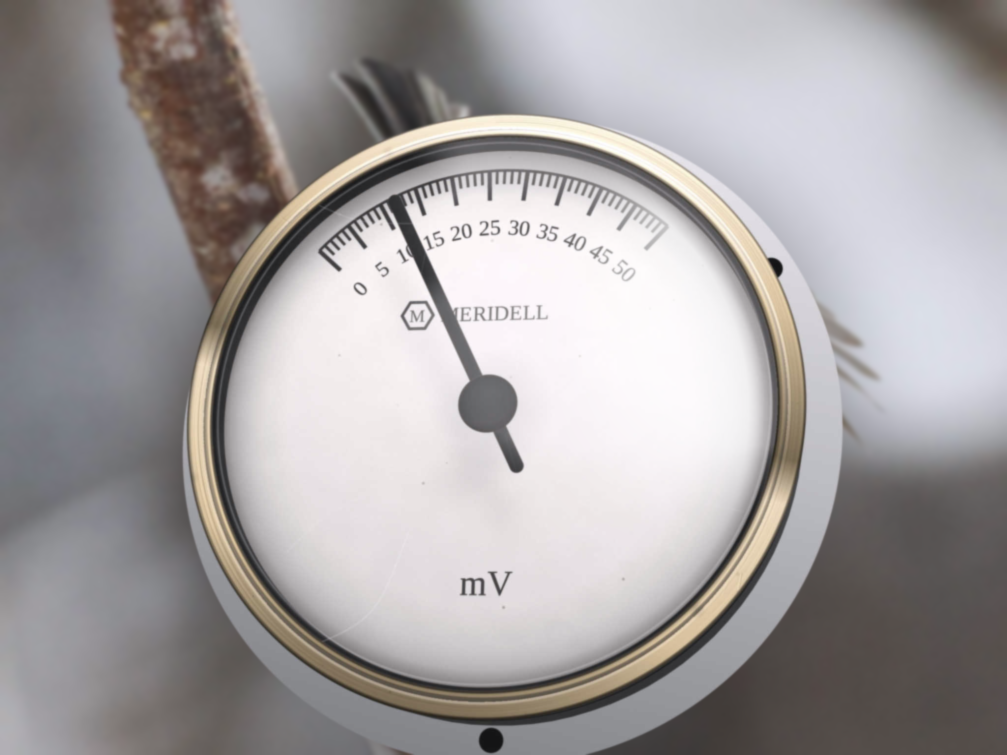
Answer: 12 mV
